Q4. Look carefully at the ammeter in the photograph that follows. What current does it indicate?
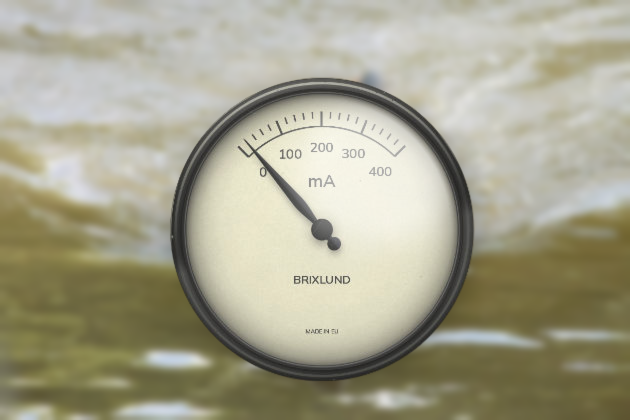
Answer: 20 mA
